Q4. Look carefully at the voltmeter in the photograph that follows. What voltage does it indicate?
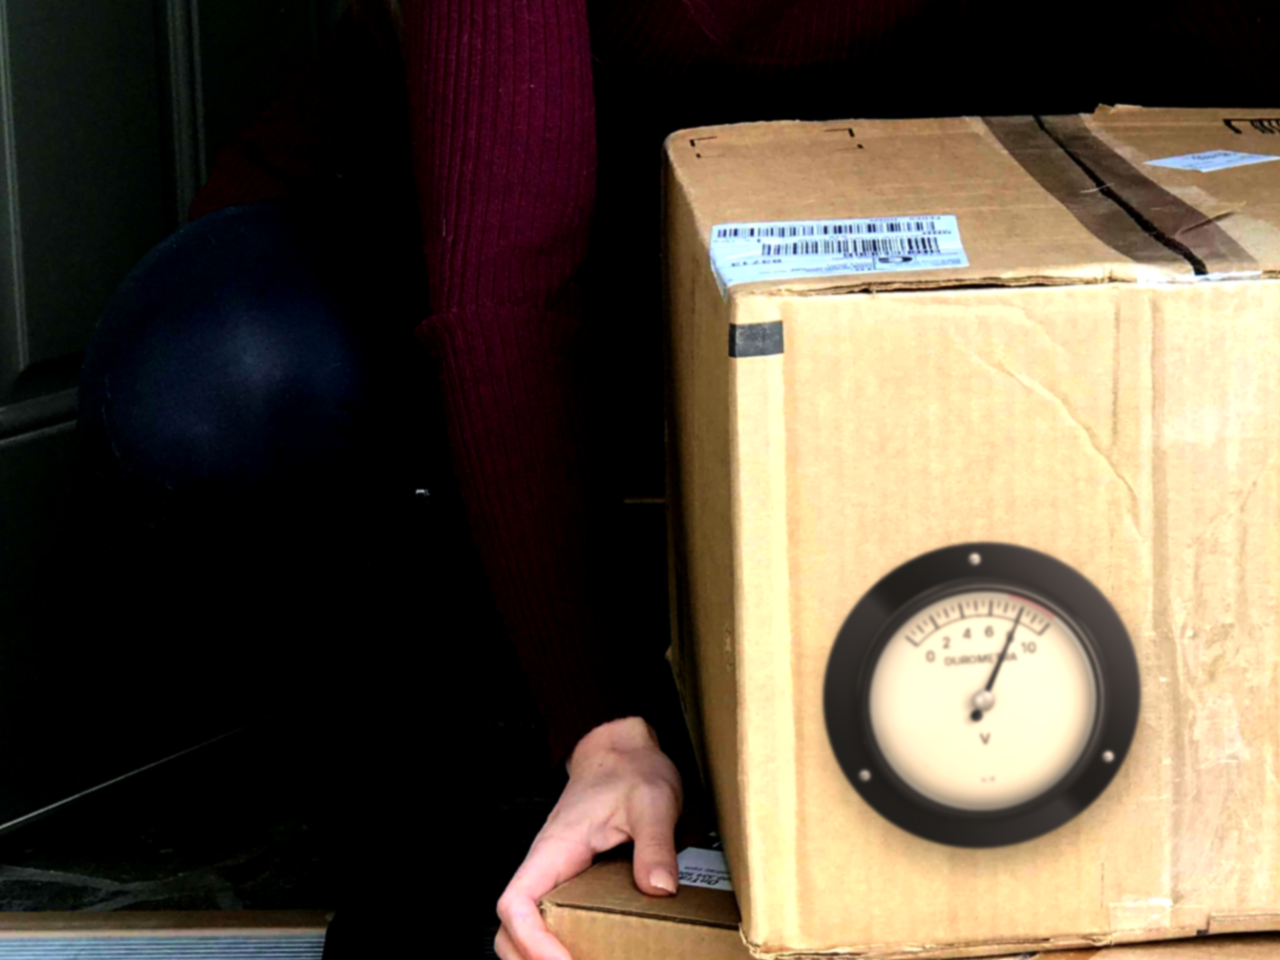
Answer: 8 V
